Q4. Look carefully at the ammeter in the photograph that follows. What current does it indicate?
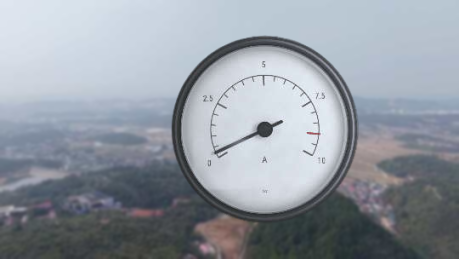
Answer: 0.25 A
